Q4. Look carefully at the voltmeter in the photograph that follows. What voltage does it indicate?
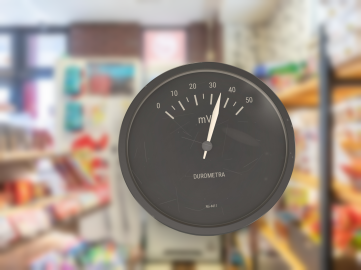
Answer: 35 mV
